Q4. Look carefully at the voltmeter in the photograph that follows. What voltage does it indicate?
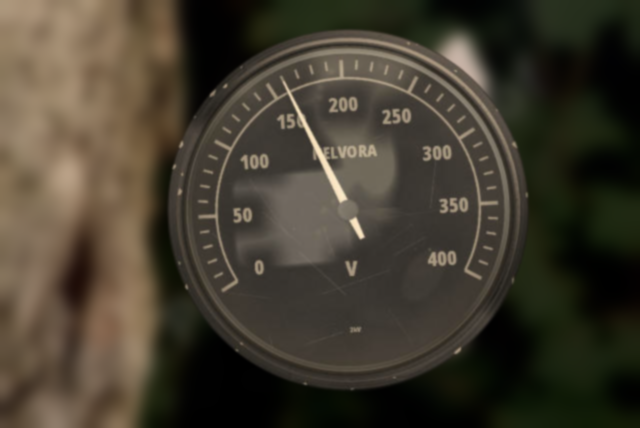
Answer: 160 V
